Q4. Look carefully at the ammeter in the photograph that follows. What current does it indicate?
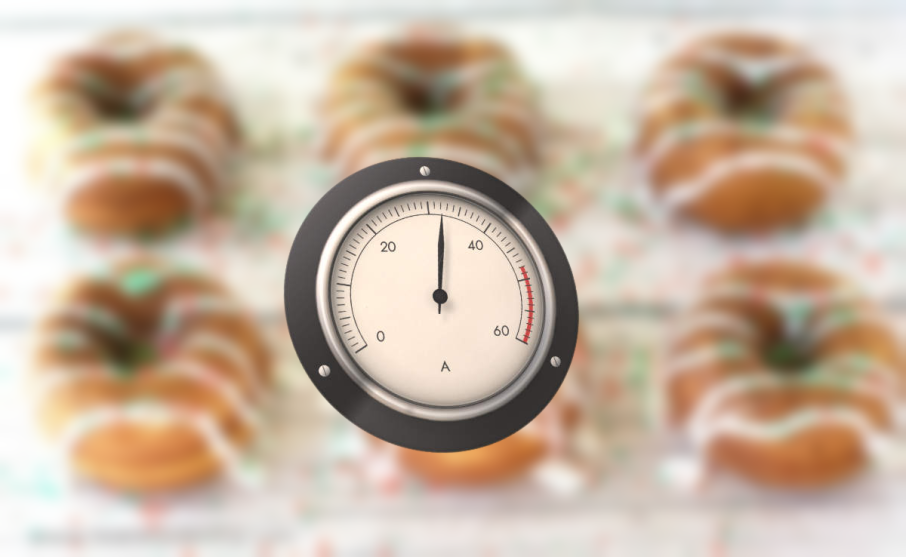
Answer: 32 A
